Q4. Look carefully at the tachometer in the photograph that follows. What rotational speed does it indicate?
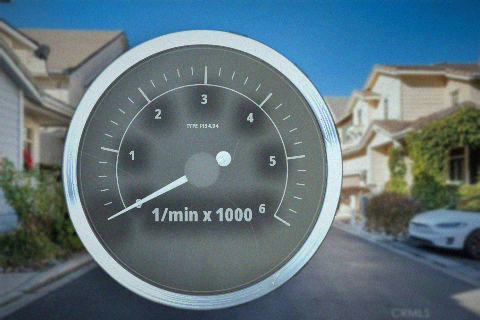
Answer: 0 rpm
